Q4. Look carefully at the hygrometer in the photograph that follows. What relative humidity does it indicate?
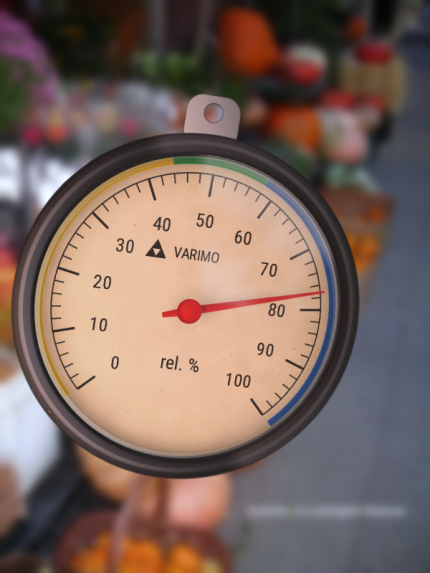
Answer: 77 %
